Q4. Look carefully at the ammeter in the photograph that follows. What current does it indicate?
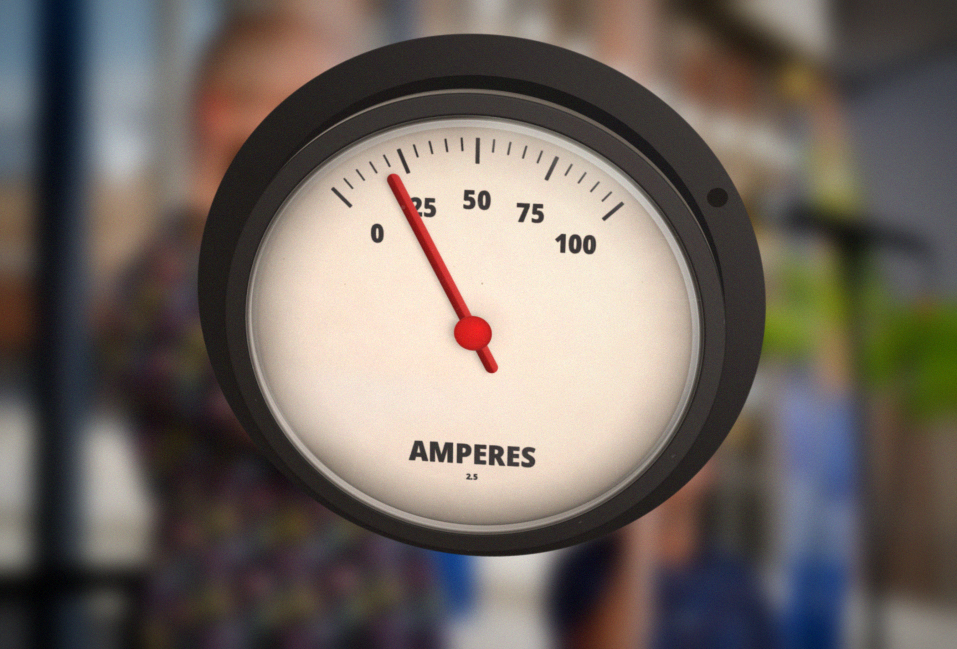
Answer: 20 A
